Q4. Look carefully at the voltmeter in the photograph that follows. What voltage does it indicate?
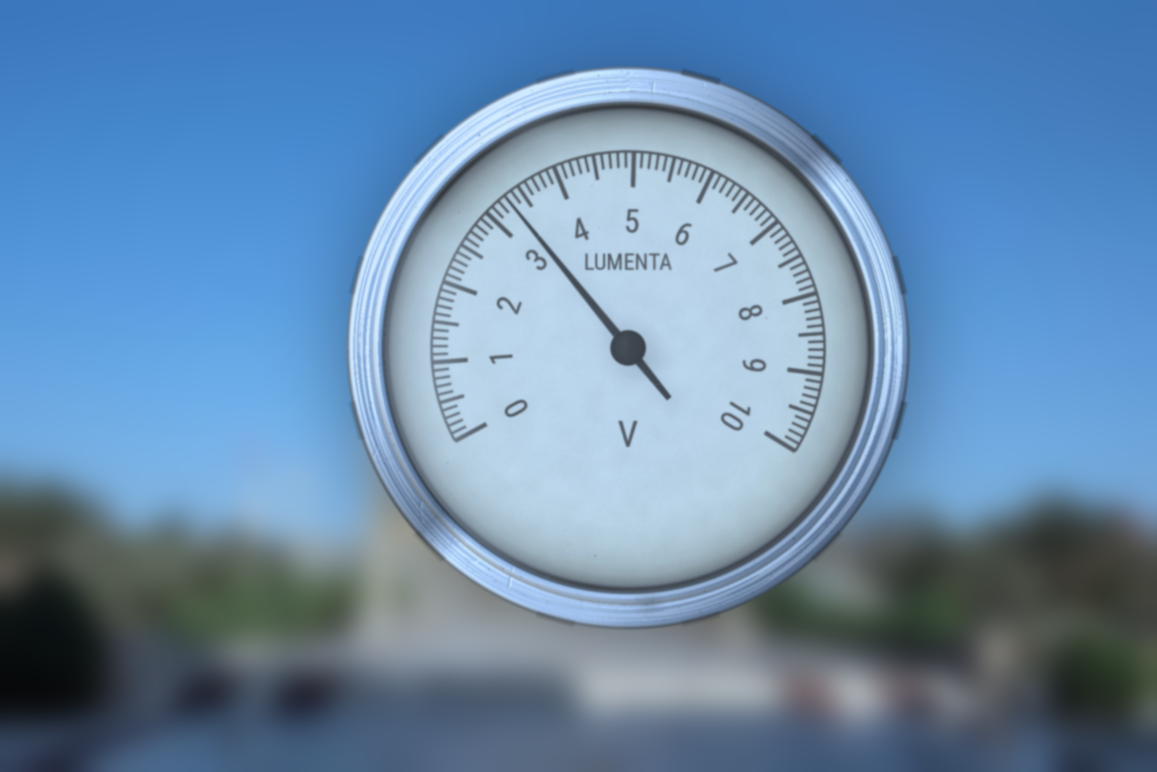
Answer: 3.3 V
